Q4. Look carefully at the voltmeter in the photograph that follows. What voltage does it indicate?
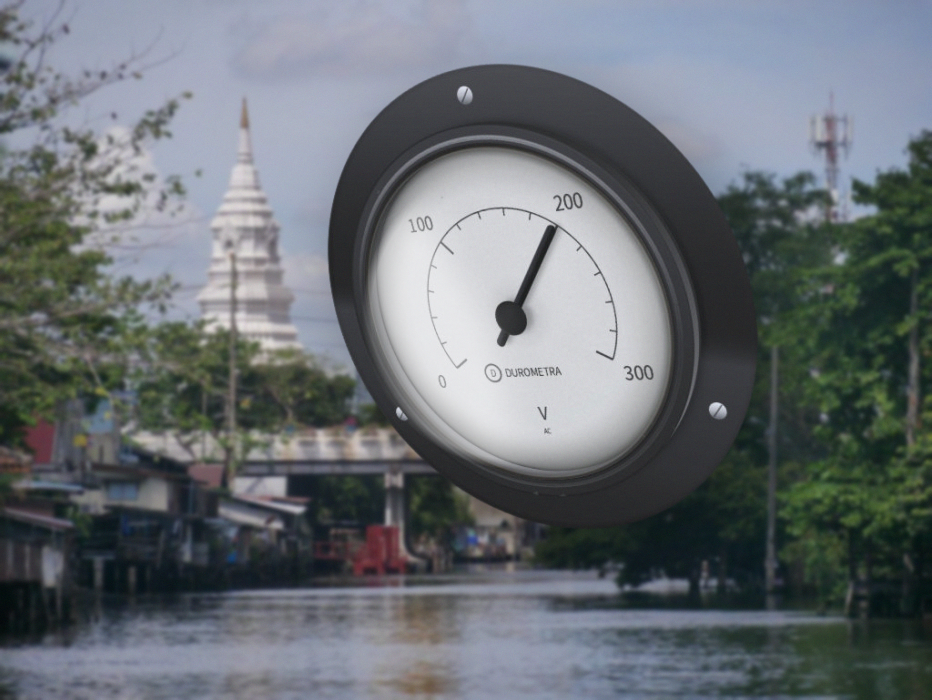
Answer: 200 V
